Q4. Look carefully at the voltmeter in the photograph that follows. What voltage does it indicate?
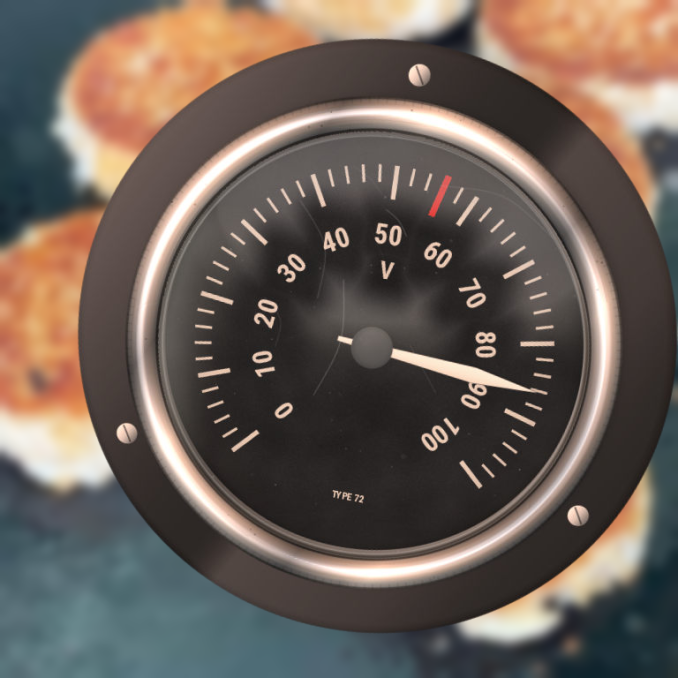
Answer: 86 V
